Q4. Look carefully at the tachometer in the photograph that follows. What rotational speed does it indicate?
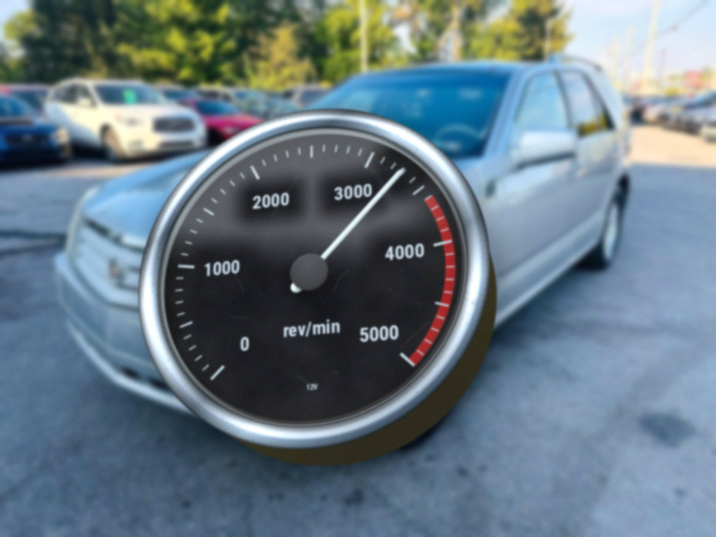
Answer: 3300 rpm
